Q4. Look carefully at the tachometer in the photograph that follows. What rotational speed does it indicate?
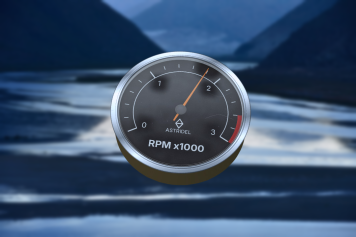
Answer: 1800 rpm
